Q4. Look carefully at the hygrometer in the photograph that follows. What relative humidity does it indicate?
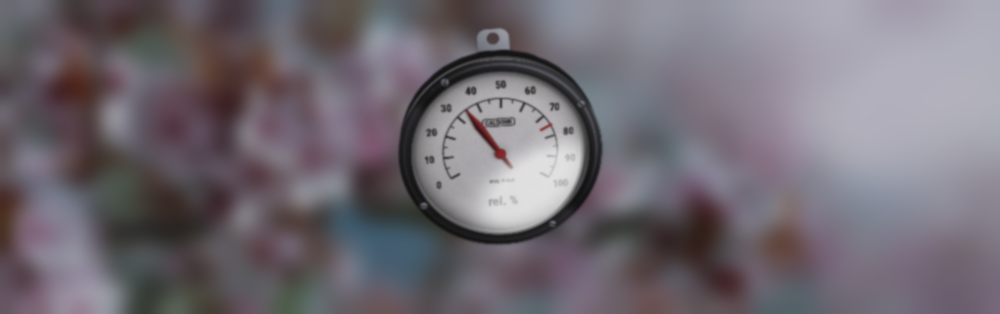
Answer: 35 %
